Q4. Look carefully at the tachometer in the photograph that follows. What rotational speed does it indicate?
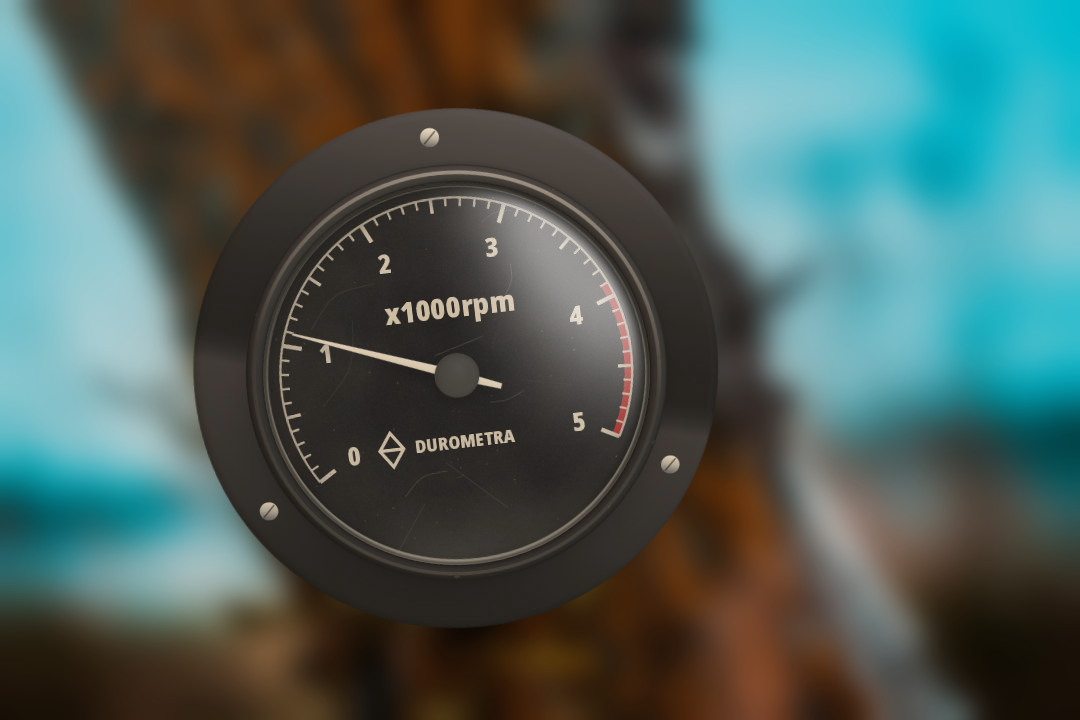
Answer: 1100 rpm
